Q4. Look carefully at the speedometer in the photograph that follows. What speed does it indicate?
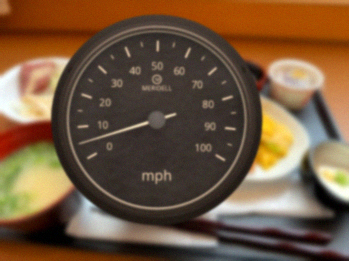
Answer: 5 mph
